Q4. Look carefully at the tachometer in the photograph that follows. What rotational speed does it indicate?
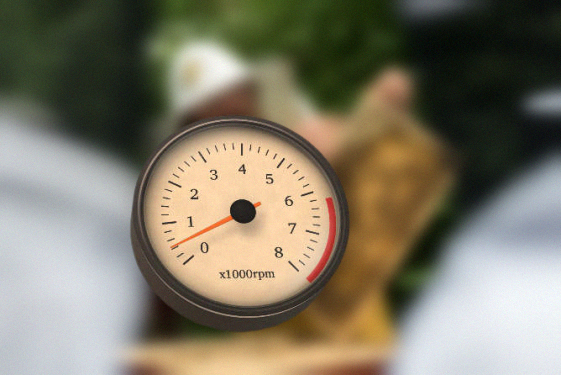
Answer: 400 rpm
